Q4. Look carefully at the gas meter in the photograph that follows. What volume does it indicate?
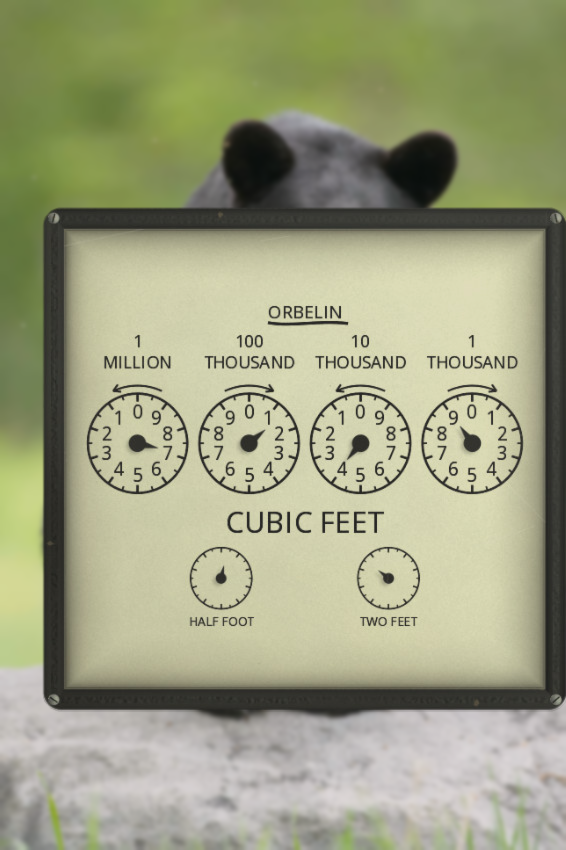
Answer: 713900 ft³
